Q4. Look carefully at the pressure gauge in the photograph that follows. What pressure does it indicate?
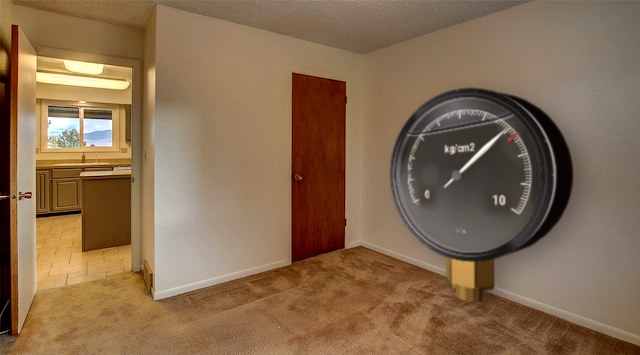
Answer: 7 kg/cm²
